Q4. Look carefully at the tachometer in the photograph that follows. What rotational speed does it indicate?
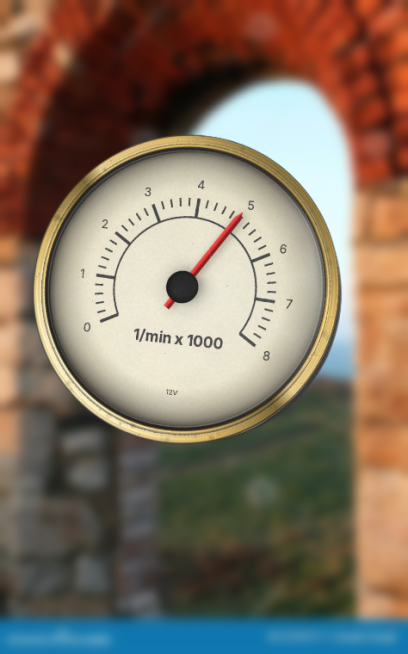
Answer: 5000 rpm
